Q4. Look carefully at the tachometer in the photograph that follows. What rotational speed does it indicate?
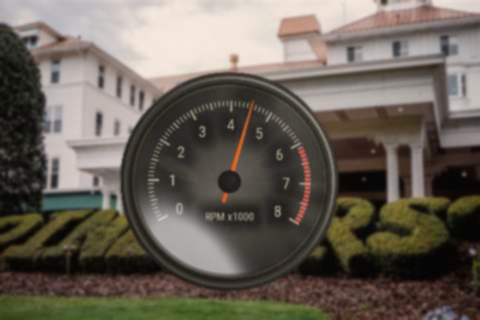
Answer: 4500 rpm
